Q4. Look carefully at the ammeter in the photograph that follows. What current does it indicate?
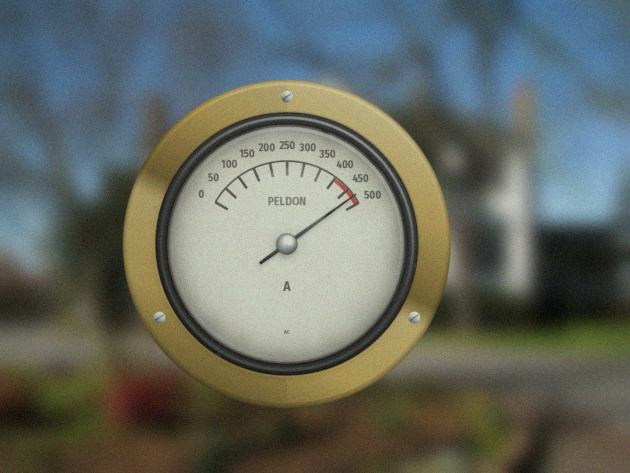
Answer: 475 A
